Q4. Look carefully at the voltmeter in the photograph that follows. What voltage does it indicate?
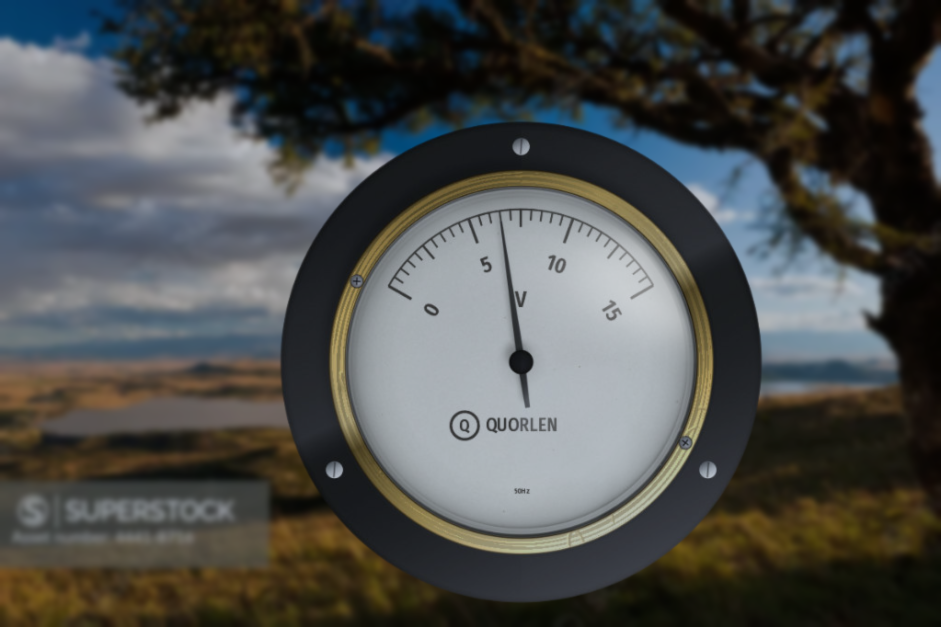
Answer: 6.5 V
